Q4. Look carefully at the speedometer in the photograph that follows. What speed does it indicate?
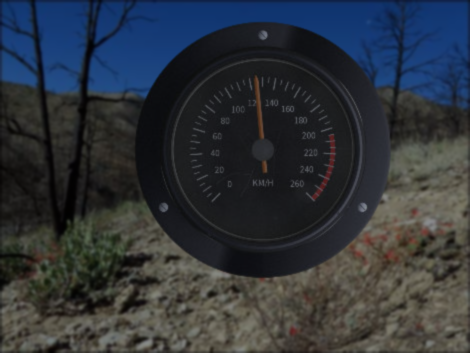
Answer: 125 km/h
